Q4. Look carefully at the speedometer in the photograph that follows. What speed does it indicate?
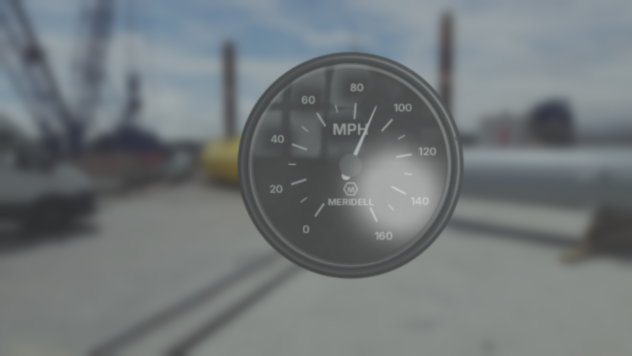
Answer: 90 mph
